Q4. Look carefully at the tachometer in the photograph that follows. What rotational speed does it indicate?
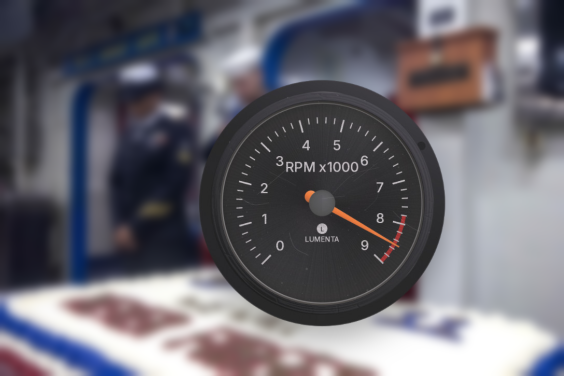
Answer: 8500 rpm
